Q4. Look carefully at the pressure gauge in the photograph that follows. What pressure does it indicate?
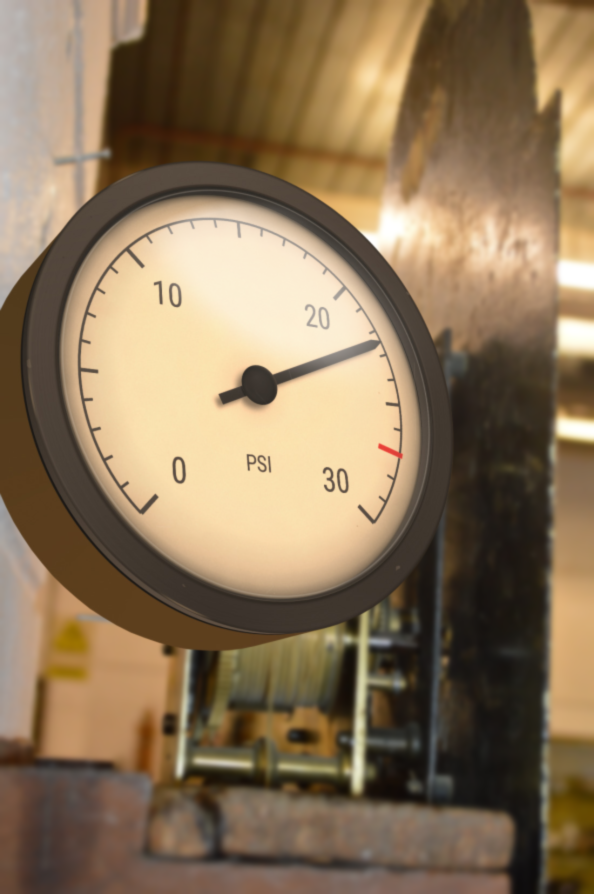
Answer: 22.5 psi
